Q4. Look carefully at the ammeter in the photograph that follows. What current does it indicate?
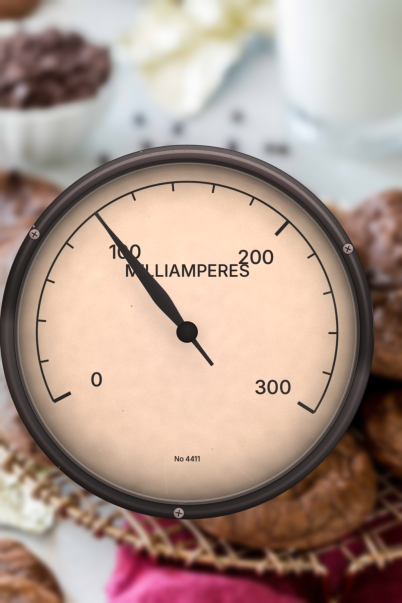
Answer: 100 mA
